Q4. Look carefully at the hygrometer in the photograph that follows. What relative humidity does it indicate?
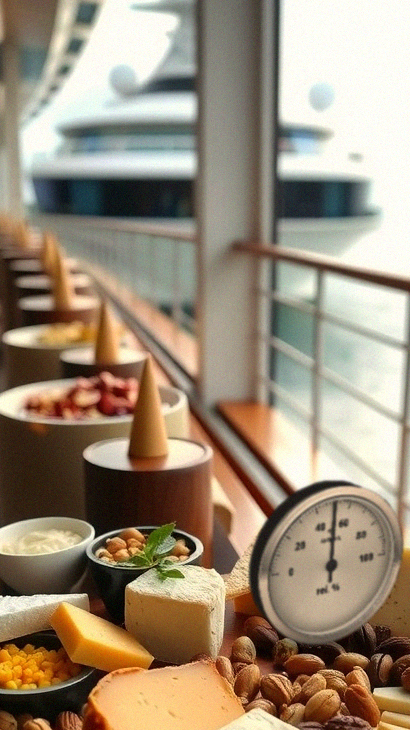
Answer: 50 %
